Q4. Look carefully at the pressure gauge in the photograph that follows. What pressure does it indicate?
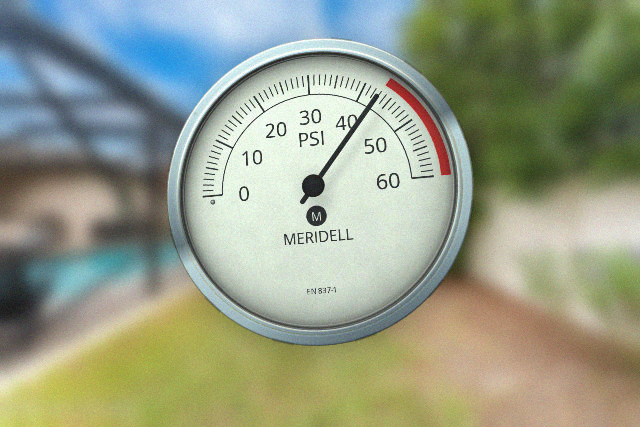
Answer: 43 psi
